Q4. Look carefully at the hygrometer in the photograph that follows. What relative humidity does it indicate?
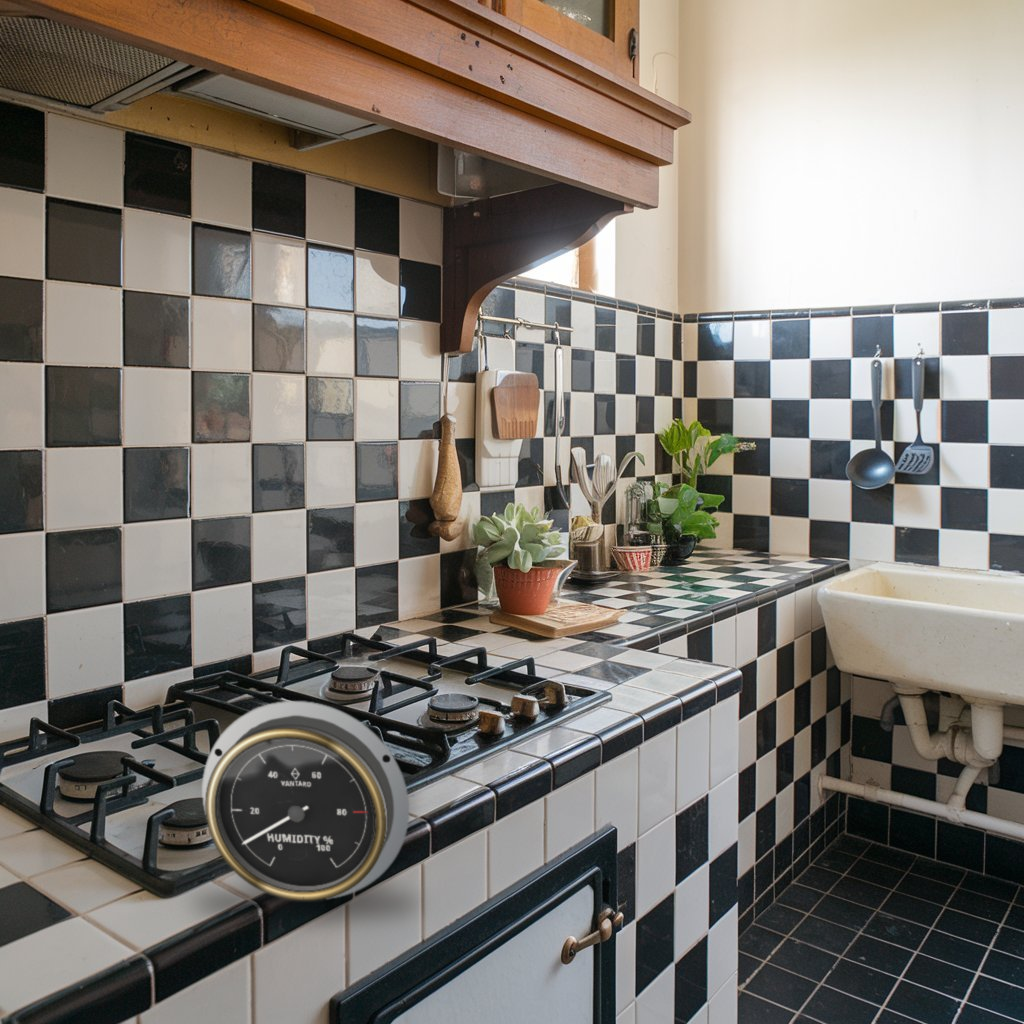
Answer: 10 %
